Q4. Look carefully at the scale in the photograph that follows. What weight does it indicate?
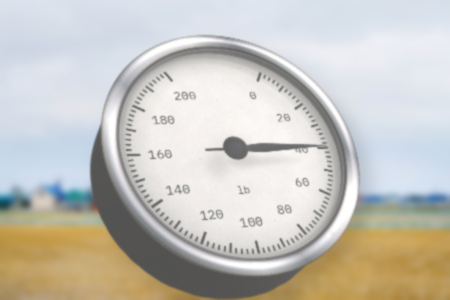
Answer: 40 lb
